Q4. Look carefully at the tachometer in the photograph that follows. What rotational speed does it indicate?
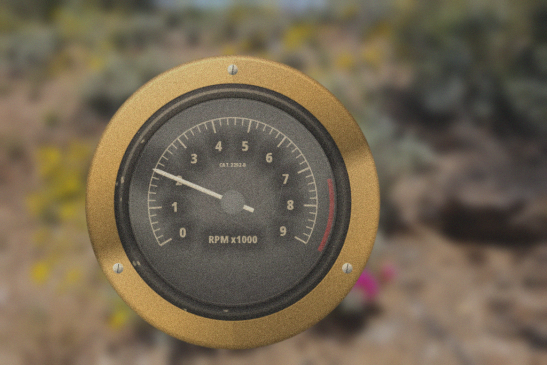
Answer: 2000 rpm
